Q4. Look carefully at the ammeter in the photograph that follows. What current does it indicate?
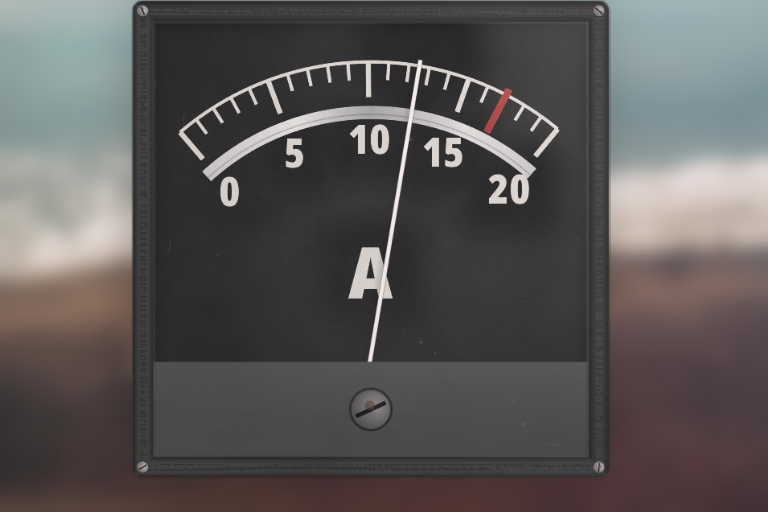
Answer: 12.5 A
